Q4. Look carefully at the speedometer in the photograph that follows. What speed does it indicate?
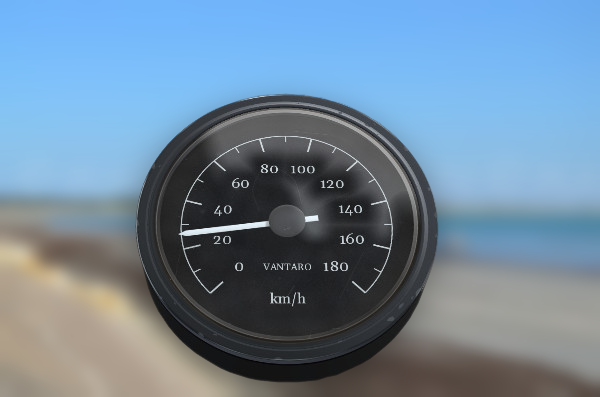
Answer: 25 km/h
